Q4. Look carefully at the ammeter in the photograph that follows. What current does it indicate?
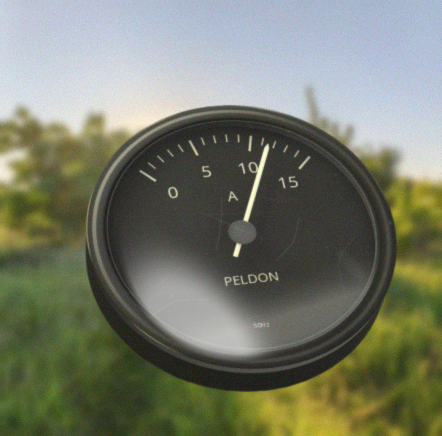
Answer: 11.5 A
